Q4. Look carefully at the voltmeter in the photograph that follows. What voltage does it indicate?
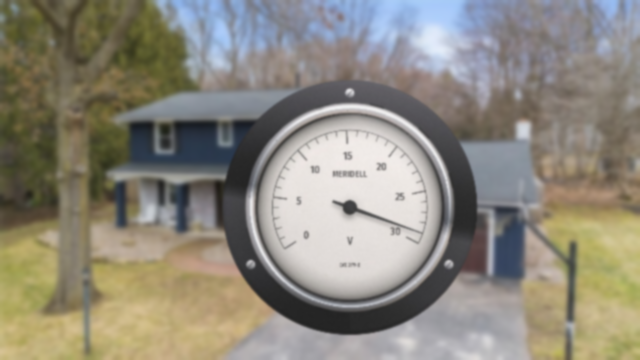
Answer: 29 V
